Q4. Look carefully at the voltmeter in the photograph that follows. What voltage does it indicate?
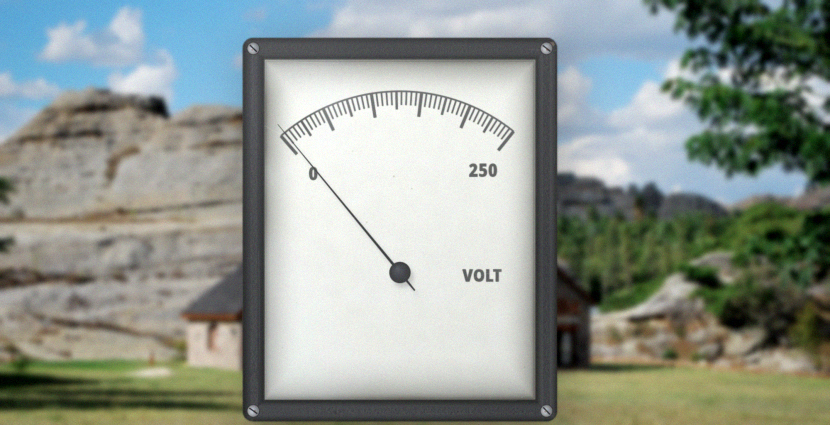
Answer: 5 V
